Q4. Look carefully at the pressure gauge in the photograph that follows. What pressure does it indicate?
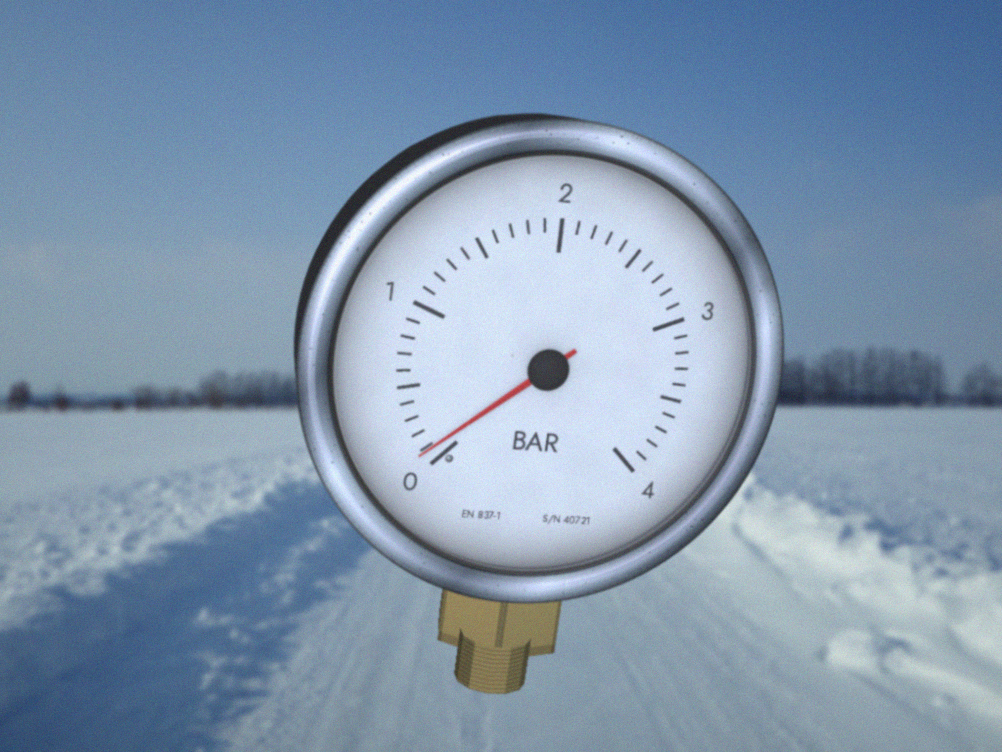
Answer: 0.1 bar
